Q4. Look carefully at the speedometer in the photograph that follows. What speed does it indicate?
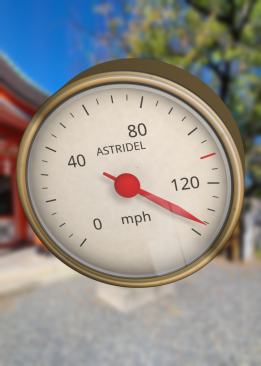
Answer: 135 mph
